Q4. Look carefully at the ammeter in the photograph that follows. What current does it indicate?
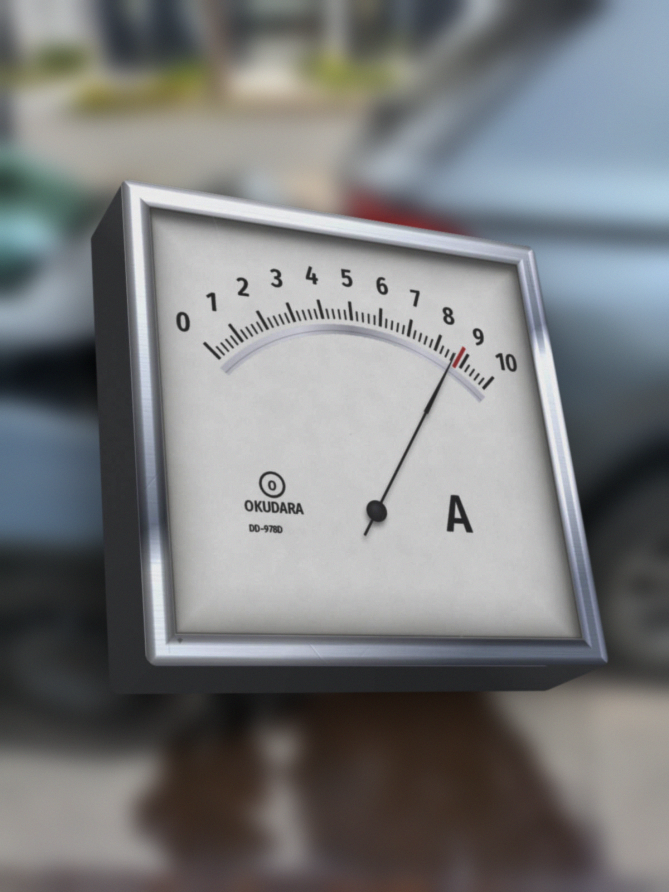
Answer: 8.6 A
